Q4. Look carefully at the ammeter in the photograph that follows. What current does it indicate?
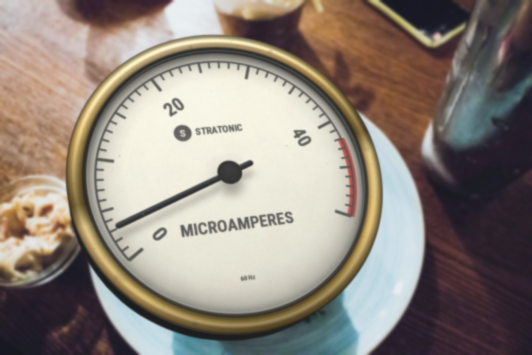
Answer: 3 µA
